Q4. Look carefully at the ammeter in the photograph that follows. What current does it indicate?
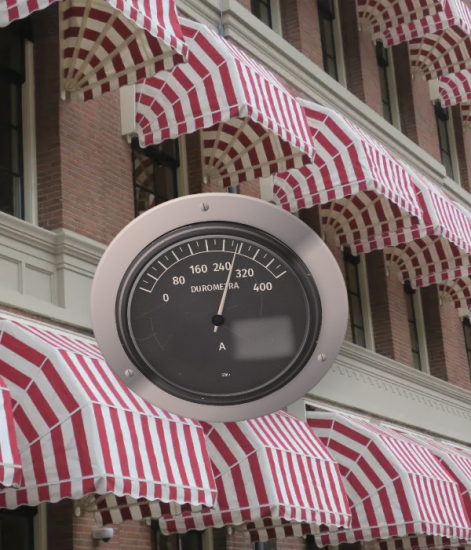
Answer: 270 A
